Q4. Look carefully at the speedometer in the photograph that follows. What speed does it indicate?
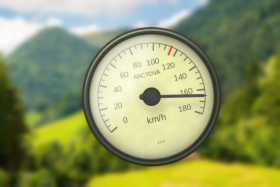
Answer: 165 km/h
